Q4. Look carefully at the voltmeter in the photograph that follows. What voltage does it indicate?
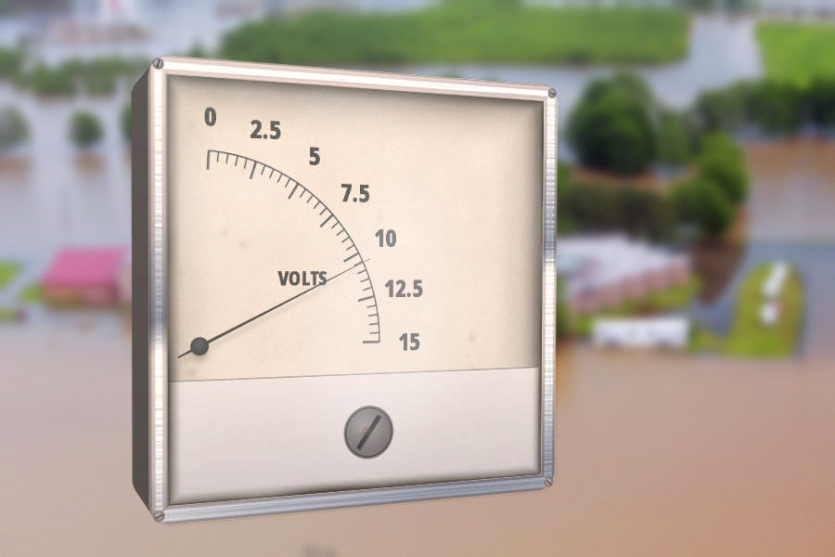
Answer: 10.5 V
